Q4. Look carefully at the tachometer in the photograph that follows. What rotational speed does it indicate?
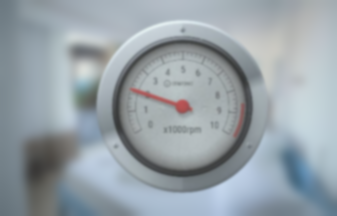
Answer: 2000 rpm
